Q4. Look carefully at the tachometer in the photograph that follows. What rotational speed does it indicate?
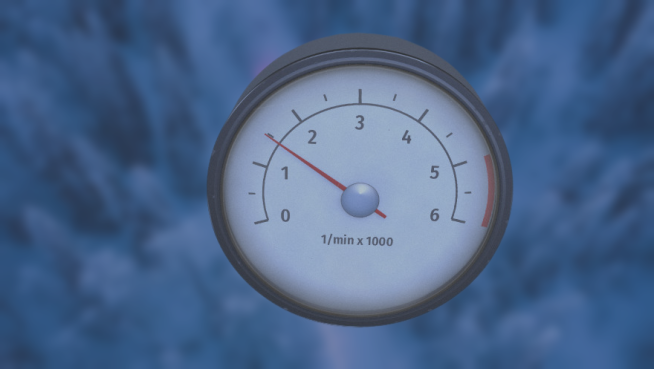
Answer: 1500 rpm
